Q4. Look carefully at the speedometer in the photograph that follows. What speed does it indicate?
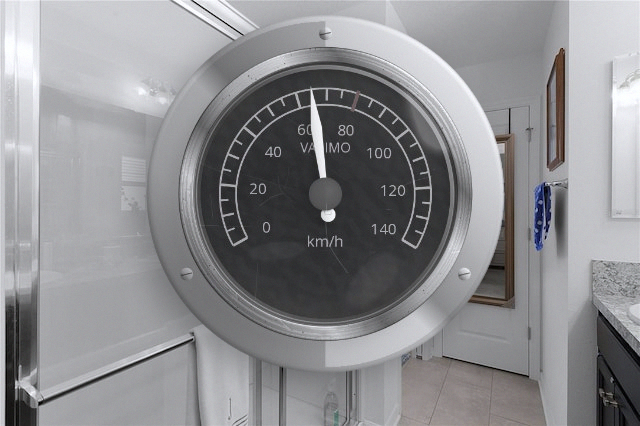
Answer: 65 km/h
